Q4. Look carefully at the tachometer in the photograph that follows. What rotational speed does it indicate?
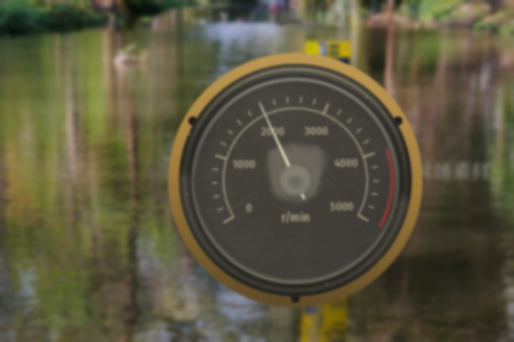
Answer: 2000 rpm
